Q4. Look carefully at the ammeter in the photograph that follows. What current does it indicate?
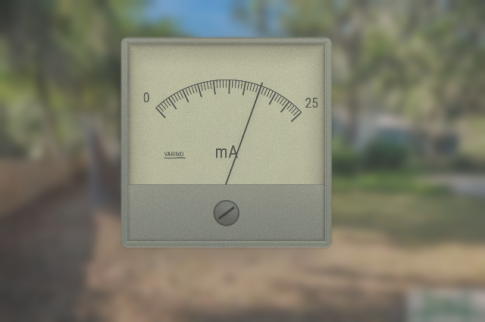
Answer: 17.5 mA
